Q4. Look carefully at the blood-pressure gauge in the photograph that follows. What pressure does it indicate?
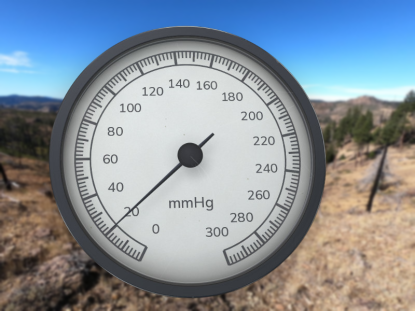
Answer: 20 mmHg
